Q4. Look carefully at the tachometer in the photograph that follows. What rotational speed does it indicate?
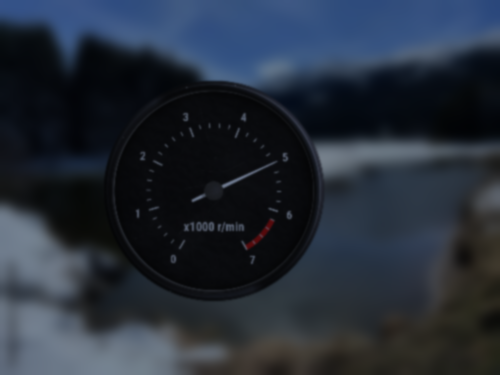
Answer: 5000 rpm
